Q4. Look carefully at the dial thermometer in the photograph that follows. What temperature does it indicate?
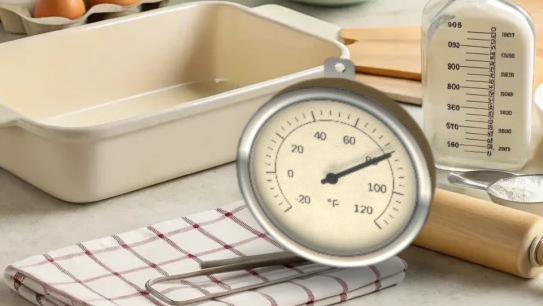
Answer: 80 °F
